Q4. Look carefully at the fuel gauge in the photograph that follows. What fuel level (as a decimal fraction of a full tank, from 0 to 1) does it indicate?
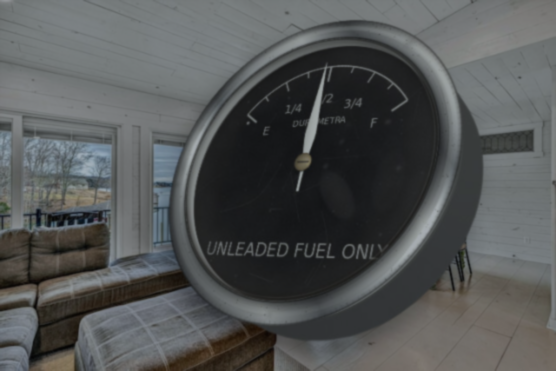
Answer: 0.5
